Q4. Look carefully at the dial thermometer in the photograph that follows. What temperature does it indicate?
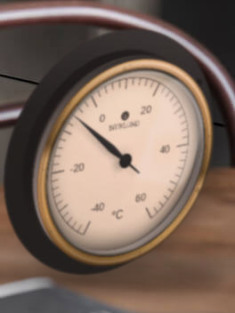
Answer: -6 °C
